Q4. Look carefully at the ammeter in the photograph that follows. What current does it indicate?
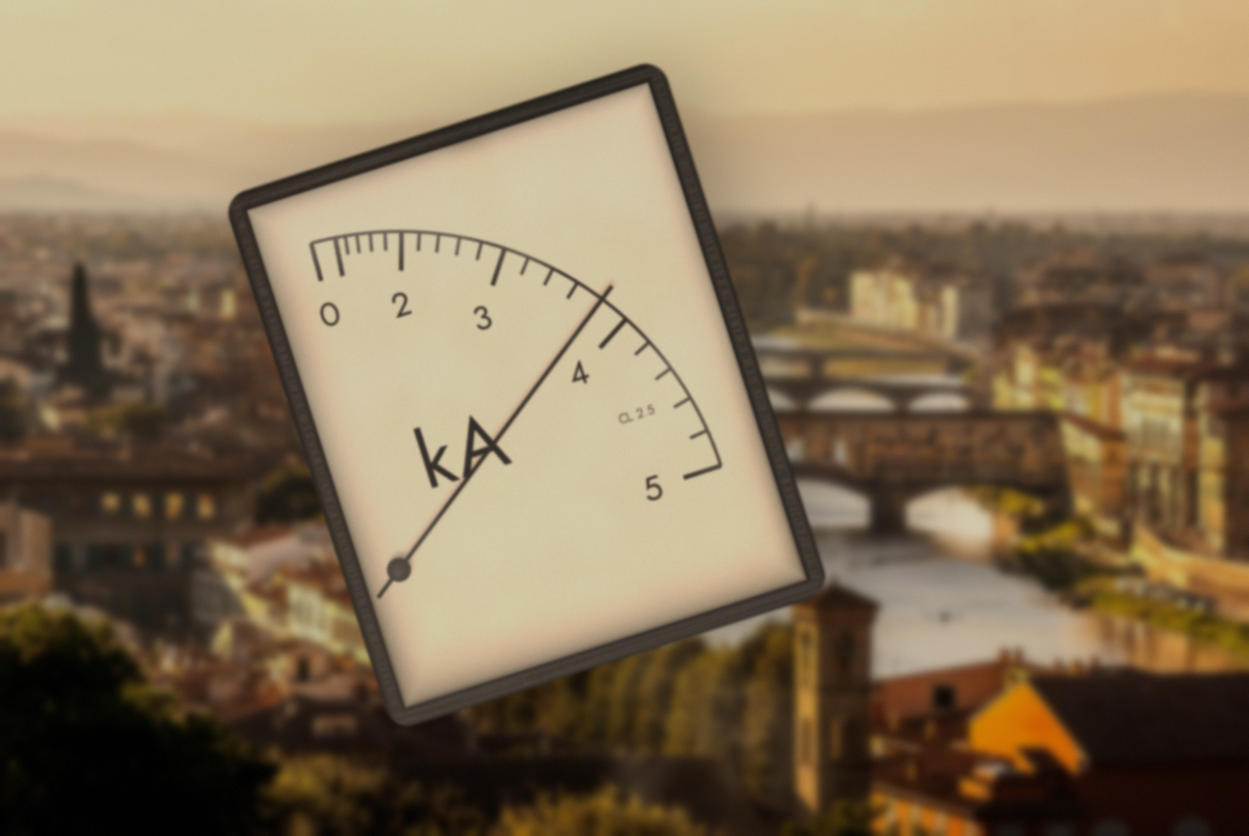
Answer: 3.8 kA
